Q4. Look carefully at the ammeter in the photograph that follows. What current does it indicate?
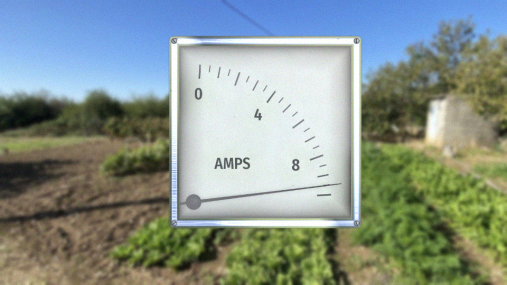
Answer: 9.5 A
